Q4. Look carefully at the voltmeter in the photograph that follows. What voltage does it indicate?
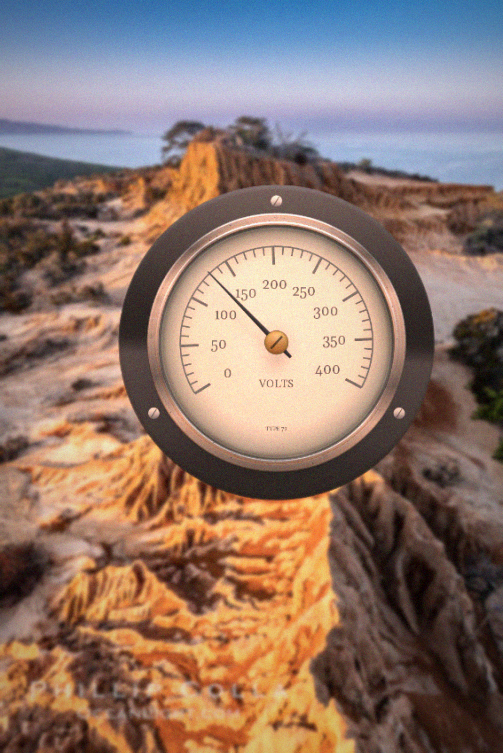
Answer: 130 V
